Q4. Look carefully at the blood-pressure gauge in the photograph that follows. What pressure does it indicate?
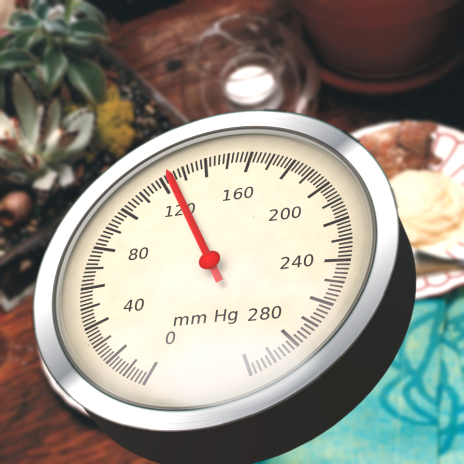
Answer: 124 mmHg
